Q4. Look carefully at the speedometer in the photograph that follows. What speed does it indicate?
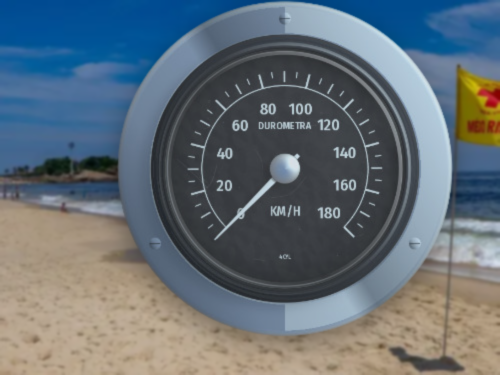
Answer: 0 km/h
